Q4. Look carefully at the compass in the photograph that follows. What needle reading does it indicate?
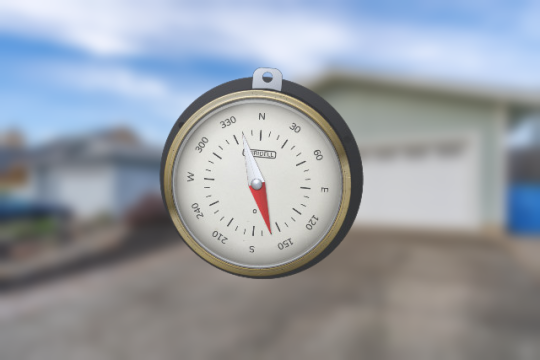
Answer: 160 °
